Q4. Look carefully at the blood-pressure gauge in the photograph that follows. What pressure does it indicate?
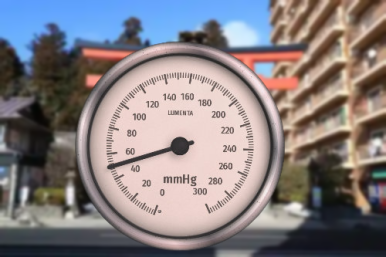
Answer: 50 mmHg
